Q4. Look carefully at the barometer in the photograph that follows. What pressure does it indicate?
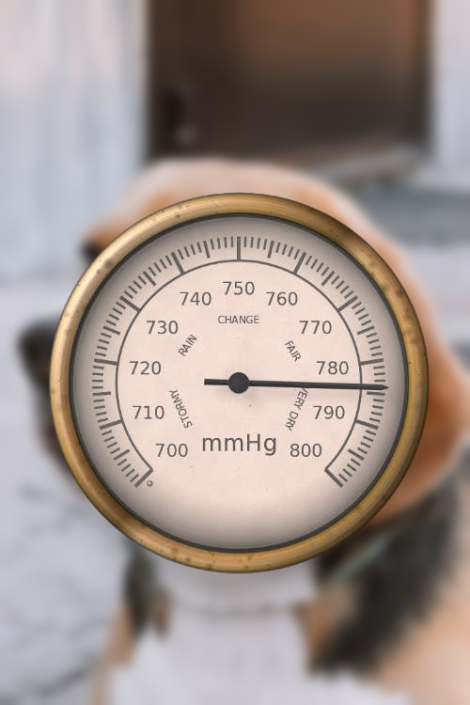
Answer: 784 mmHg
